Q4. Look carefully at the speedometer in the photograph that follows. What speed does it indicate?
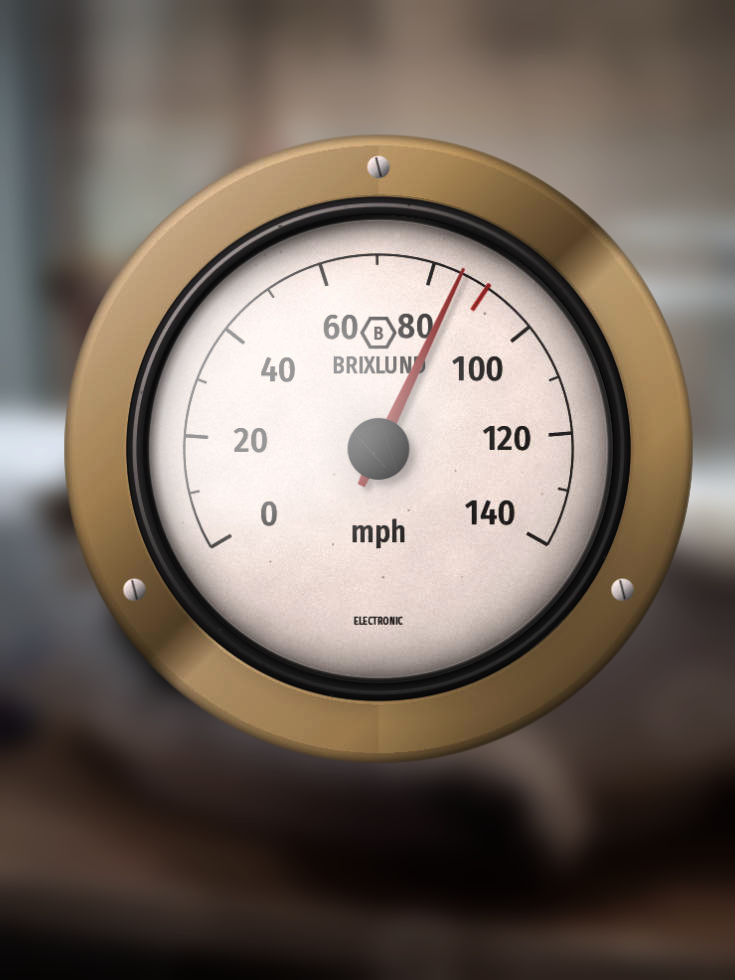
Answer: 85 mph
